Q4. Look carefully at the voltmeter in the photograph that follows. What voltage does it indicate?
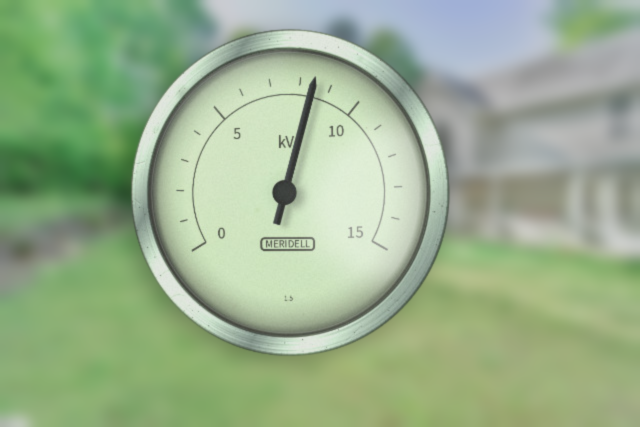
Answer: 8.5 kV
